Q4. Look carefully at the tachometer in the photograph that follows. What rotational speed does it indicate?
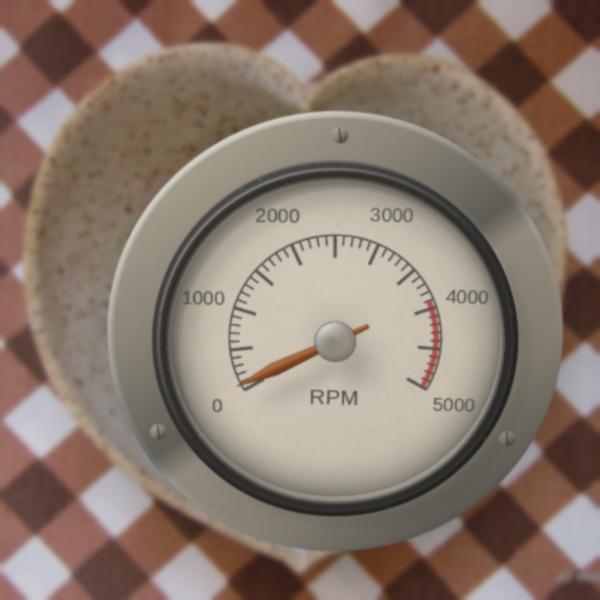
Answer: 100 rpm
